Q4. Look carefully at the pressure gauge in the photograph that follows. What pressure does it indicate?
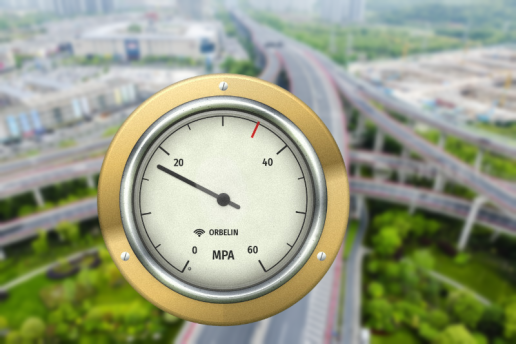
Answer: 17.5 MPa
